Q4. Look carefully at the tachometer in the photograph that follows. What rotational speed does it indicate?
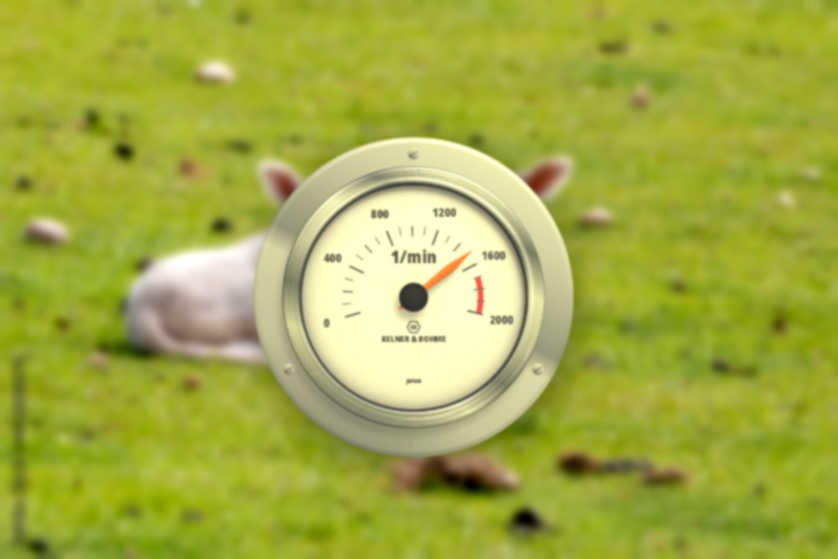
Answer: 1500 rpm
